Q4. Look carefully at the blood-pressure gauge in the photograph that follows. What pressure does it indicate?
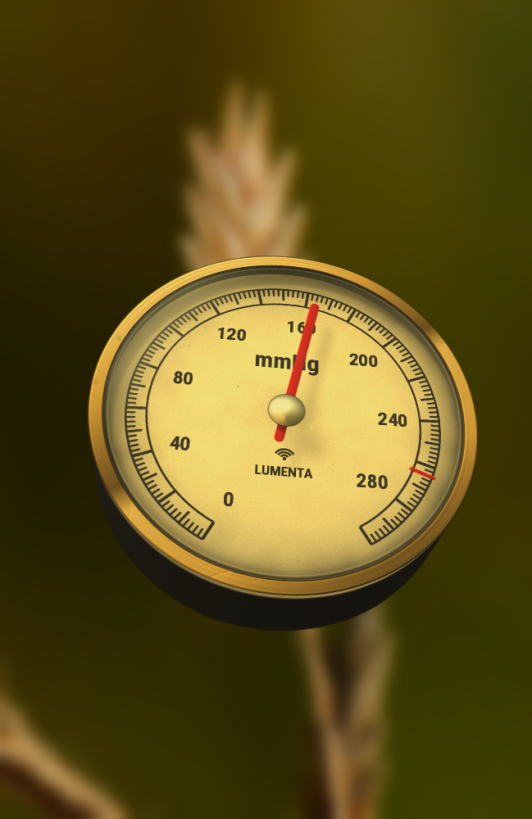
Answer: 164 mmHg
